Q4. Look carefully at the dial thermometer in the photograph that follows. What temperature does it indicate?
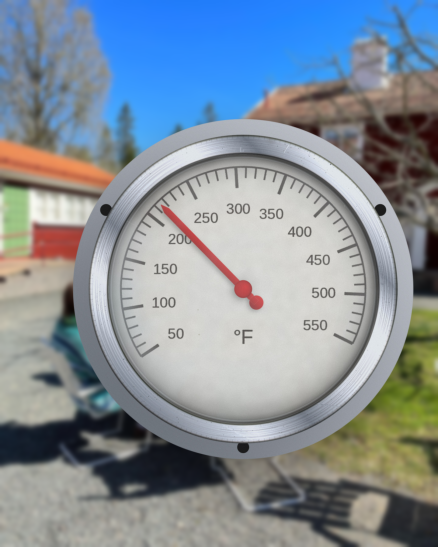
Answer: 215 °F
